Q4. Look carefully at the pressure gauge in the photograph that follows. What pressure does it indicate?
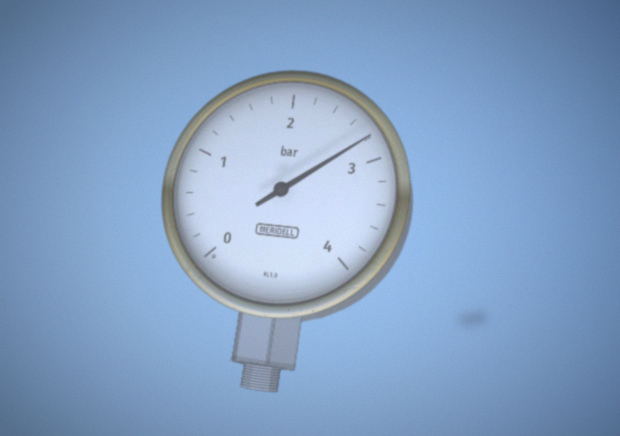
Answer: 2.8 bar
